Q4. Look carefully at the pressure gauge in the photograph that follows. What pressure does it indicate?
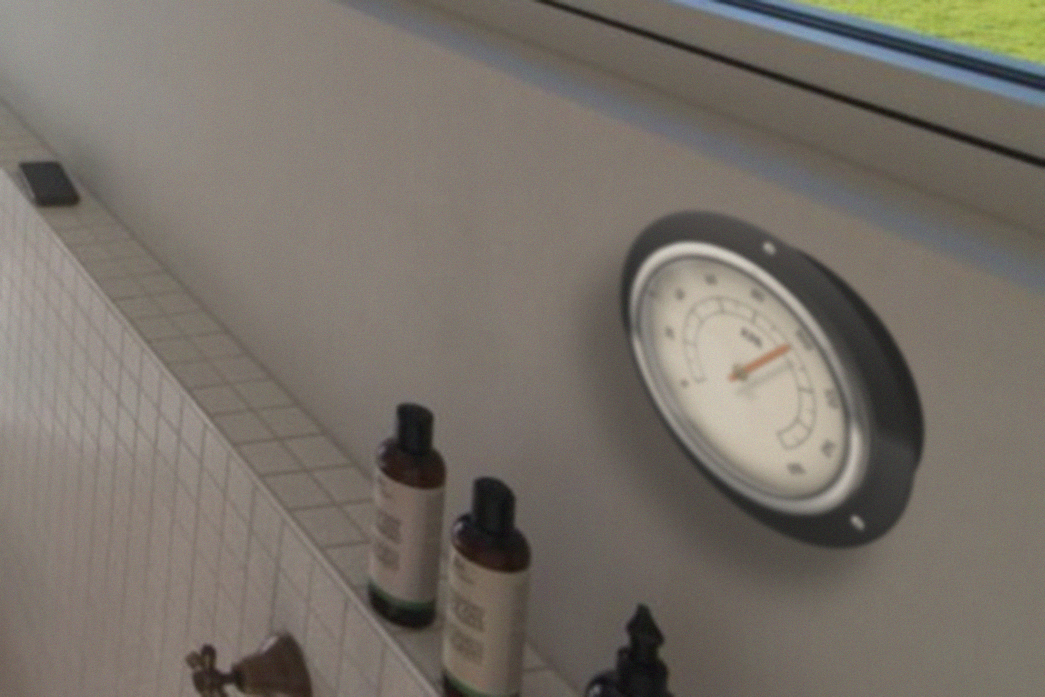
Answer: 100 kPa
